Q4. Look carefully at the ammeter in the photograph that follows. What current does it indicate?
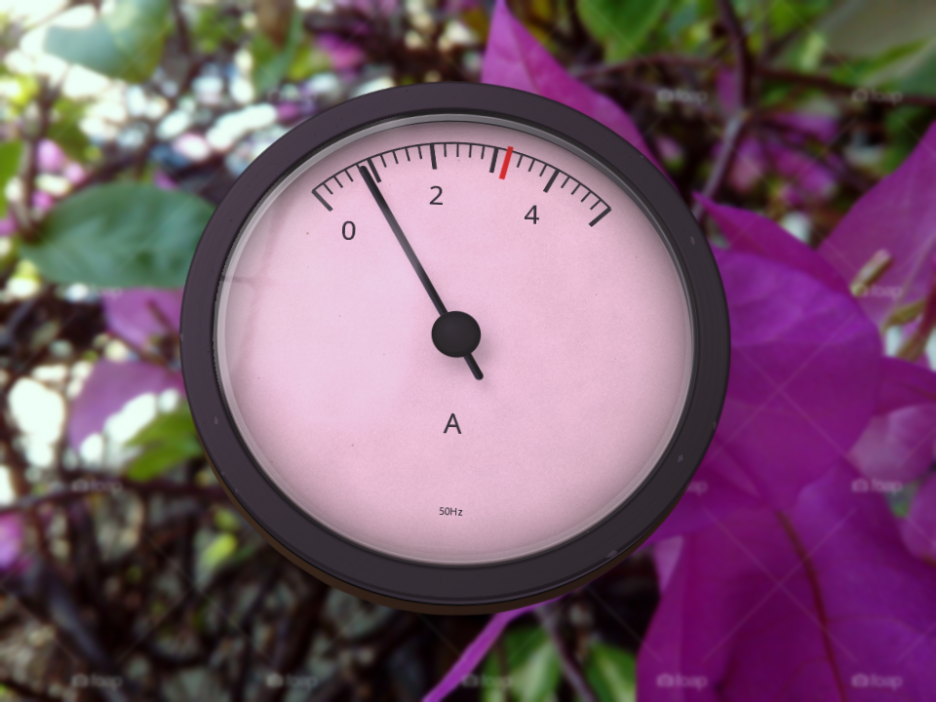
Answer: 0.8 A
